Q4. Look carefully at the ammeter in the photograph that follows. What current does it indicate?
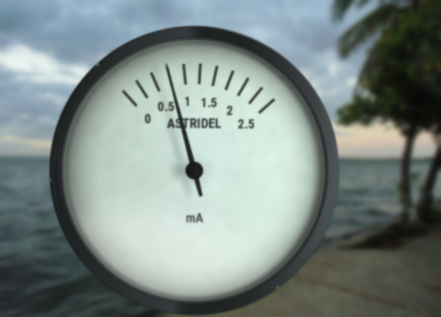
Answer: 0.75 mA
